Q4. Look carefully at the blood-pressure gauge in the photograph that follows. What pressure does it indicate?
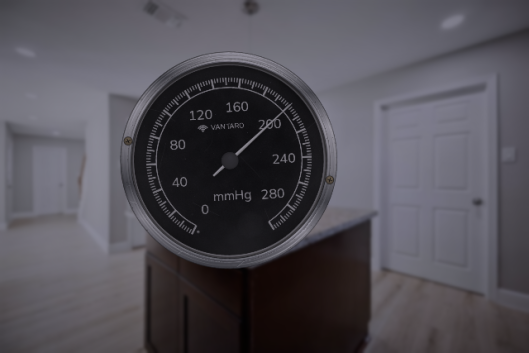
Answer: 200 mmHg
